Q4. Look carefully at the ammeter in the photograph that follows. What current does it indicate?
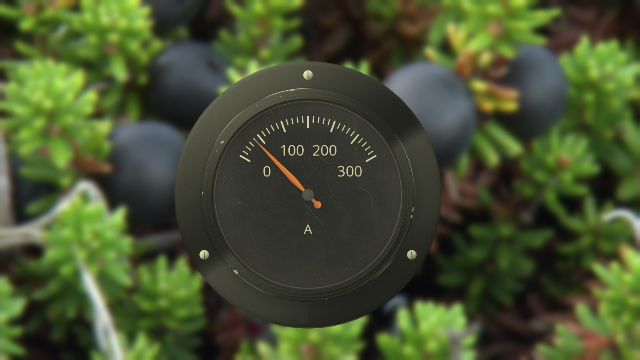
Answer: 40 A
